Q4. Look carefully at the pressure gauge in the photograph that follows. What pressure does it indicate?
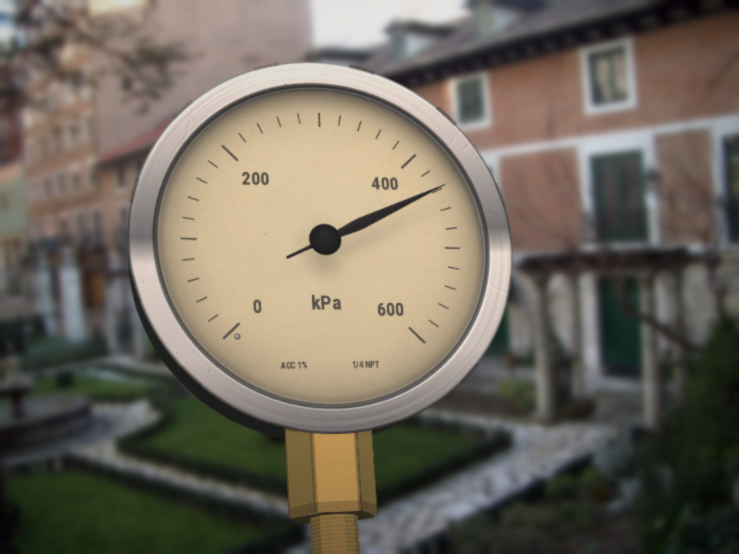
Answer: 440 kPa
